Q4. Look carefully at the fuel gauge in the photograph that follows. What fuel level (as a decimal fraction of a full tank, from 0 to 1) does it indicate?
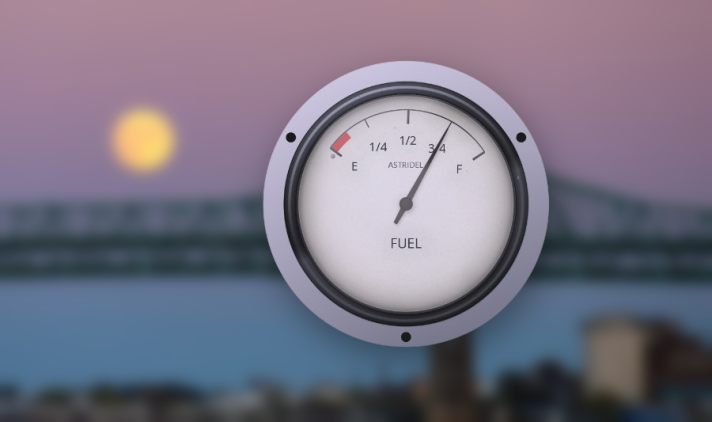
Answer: 0.75
